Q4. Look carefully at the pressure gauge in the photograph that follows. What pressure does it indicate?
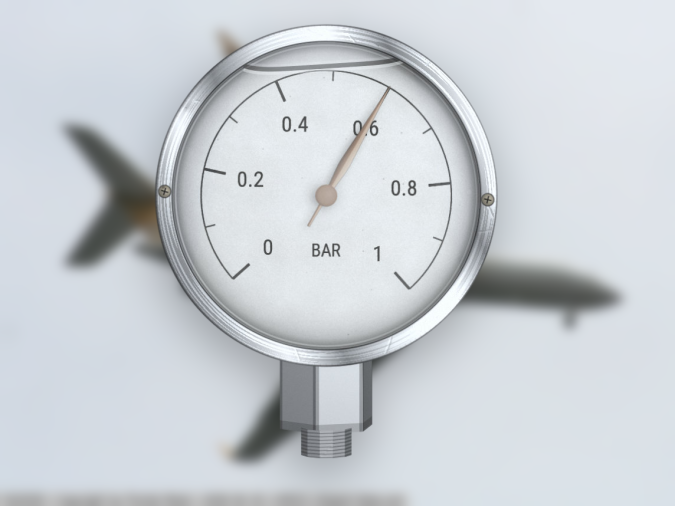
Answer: 0.6 bar
